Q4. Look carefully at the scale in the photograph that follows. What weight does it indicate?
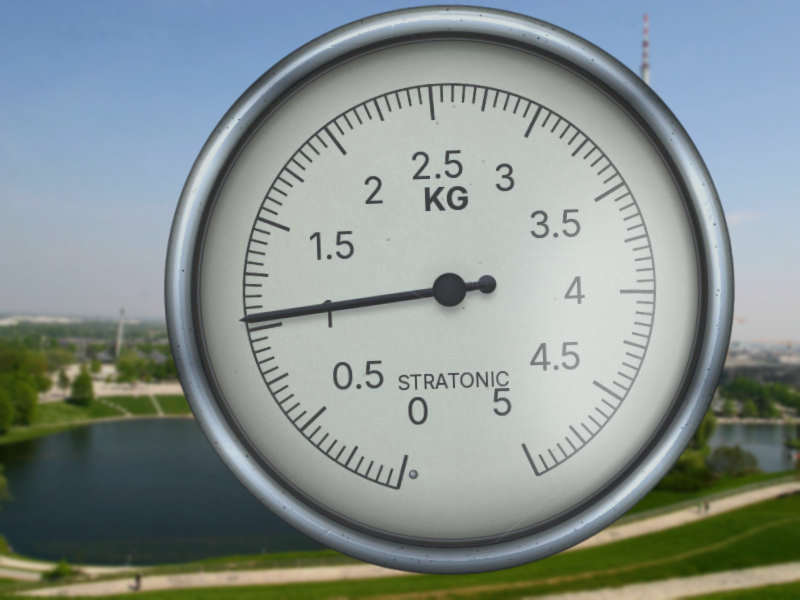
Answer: 1.05 kg
